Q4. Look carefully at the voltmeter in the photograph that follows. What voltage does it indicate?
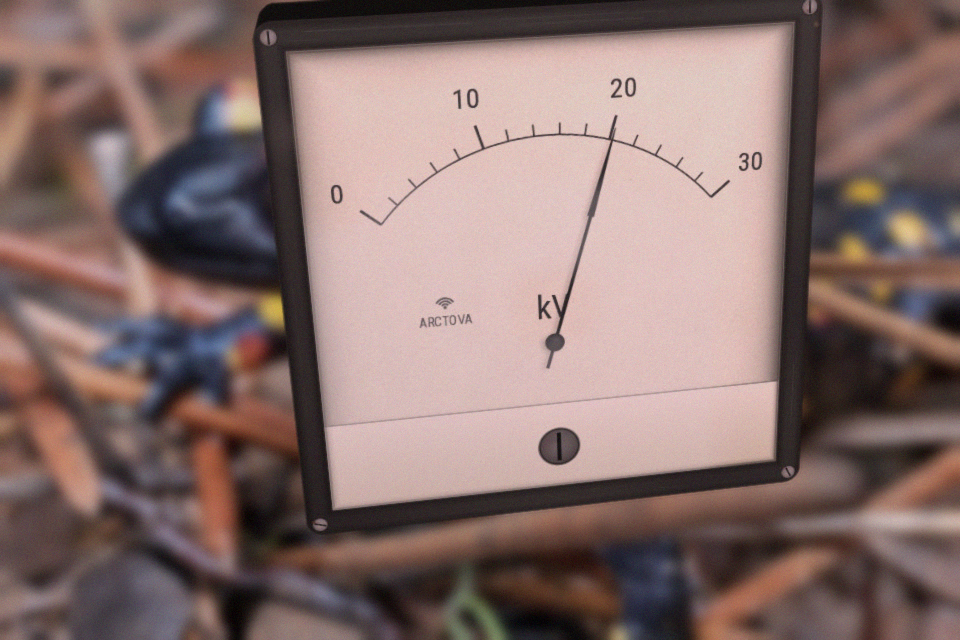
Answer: 20 kV
